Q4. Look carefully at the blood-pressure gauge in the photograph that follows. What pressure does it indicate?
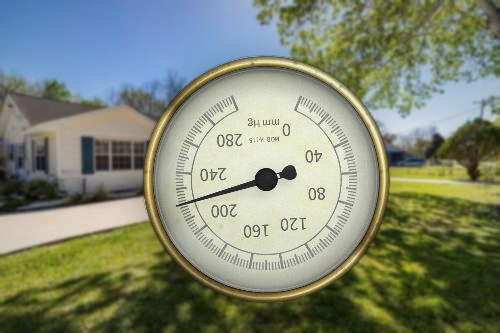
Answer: 220 mmHg
